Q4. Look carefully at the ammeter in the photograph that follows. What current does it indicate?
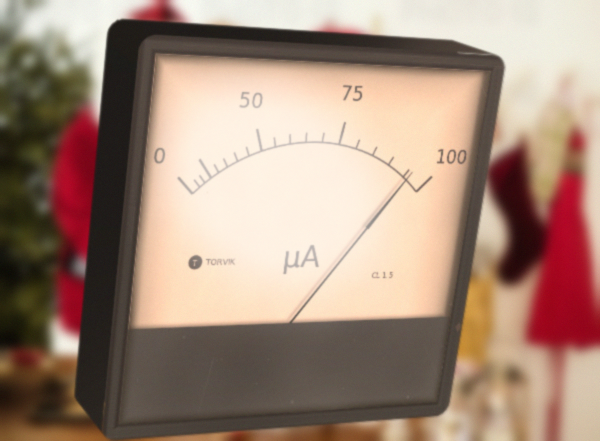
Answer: 95 µA
